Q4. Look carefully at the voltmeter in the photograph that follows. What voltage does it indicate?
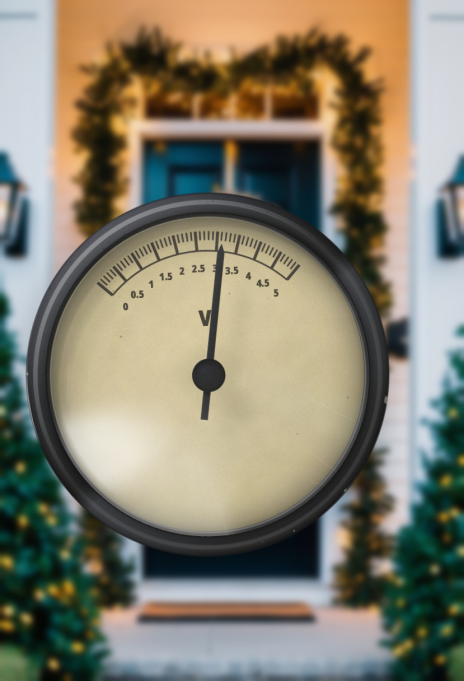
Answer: 3.1 V
